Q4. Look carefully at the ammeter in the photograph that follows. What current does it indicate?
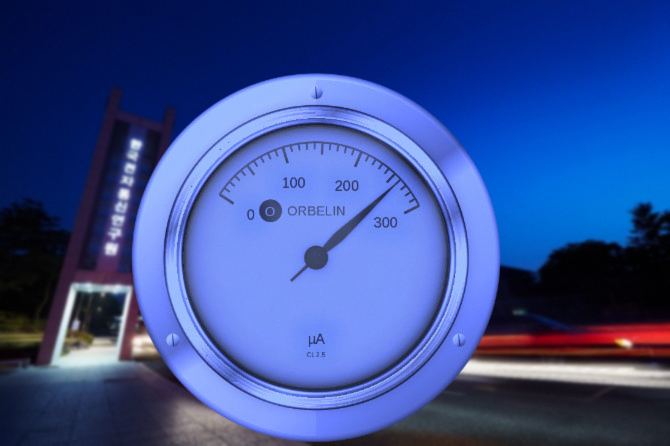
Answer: 260 µA
